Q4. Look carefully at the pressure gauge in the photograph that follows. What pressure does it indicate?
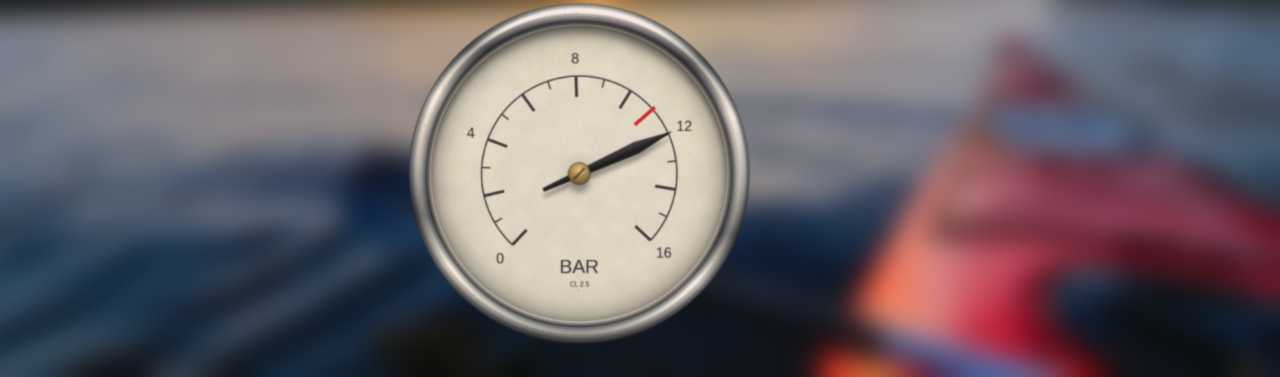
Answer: 12 bar
